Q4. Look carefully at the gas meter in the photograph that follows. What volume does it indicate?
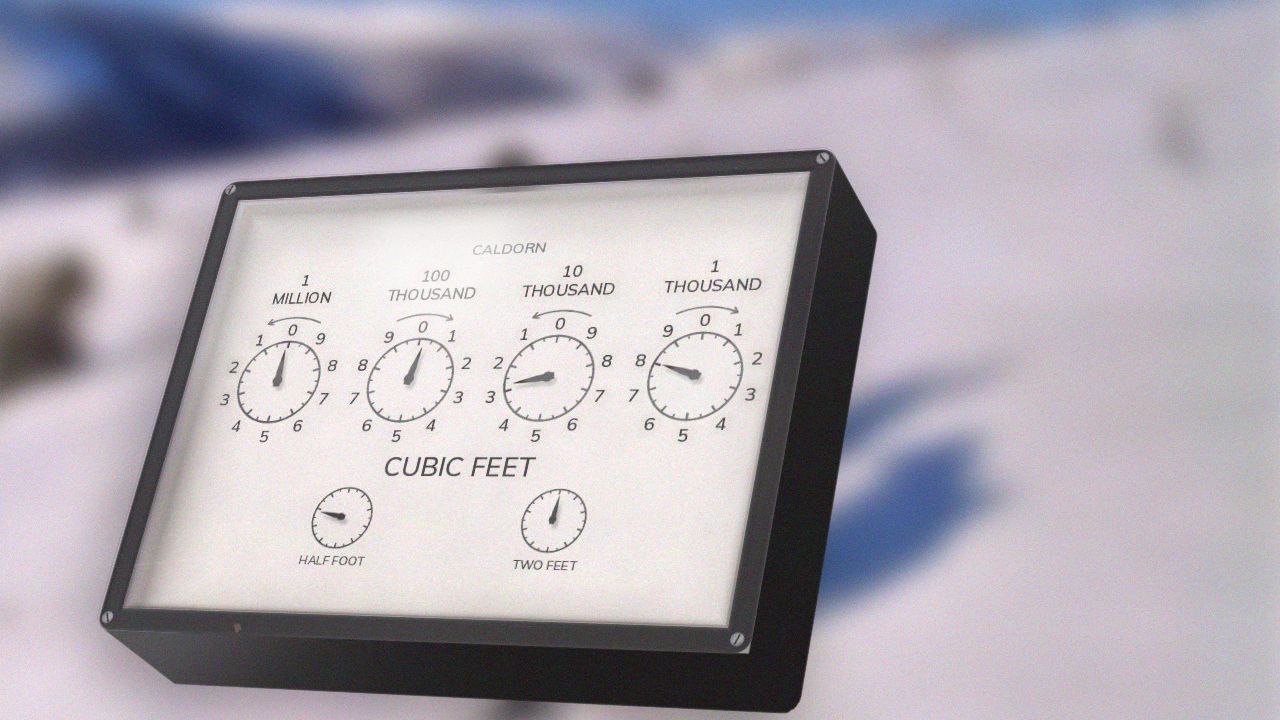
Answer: 2800 ft³
